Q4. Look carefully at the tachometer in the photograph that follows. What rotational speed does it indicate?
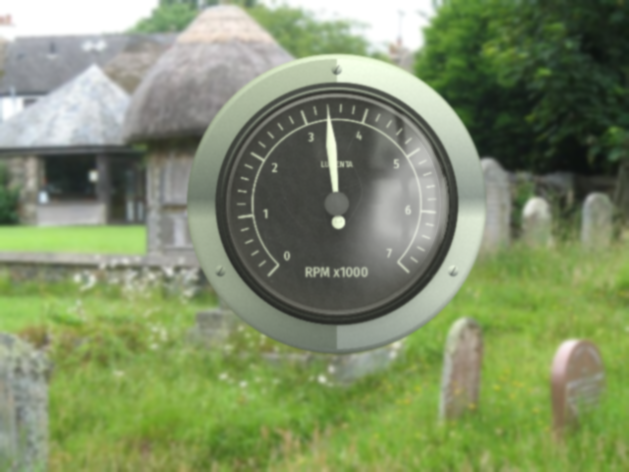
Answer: 3400 rpm
